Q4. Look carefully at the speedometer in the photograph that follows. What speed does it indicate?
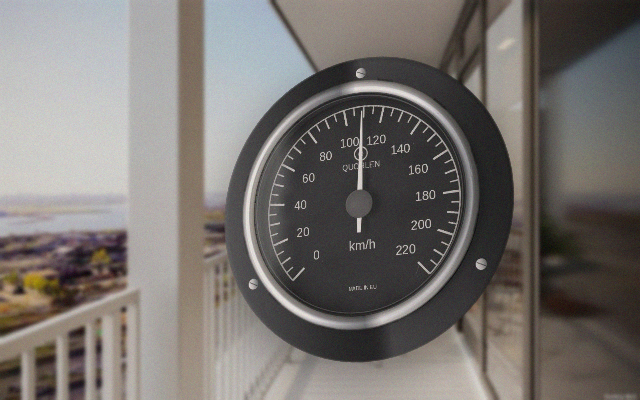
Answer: 110 km/h
